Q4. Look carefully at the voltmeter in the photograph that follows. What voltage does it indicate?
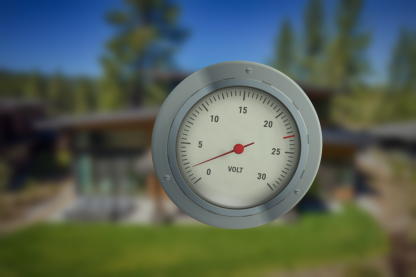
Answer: 2 V
